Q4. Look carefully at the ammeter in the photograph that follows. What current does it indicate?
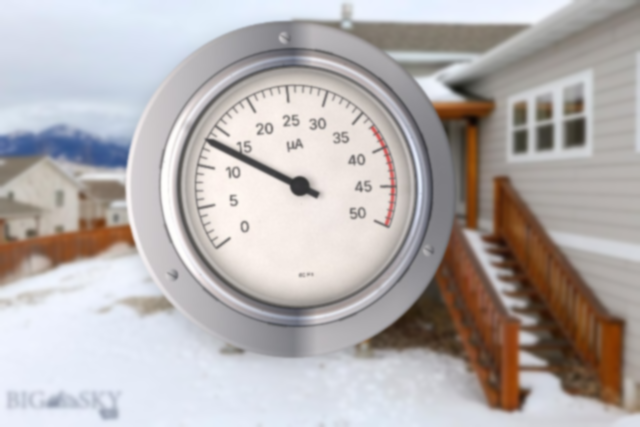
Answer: 13 µA
